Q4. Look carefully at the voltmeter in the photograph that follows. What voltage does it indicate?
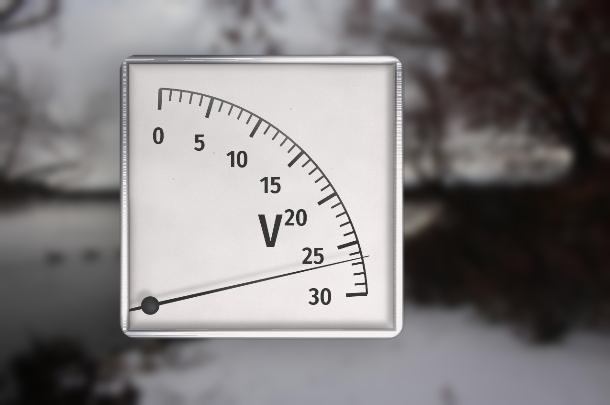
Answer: 26.5 V
